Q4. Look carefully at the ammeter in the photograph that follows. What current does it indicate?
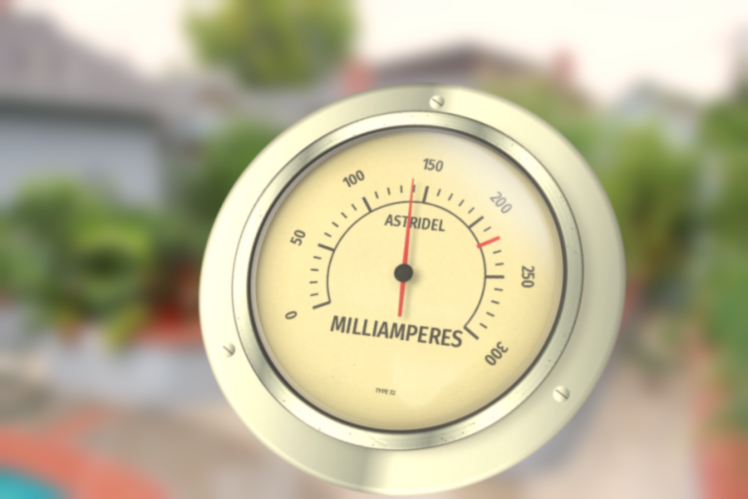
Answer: 140 mA
